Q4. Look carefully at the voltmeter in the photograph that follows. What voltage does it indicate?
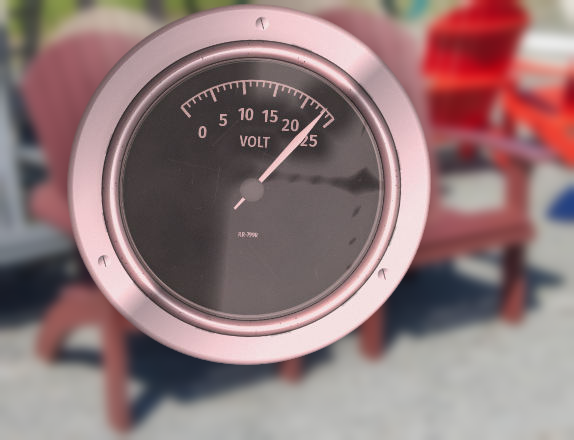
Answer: 23 V
